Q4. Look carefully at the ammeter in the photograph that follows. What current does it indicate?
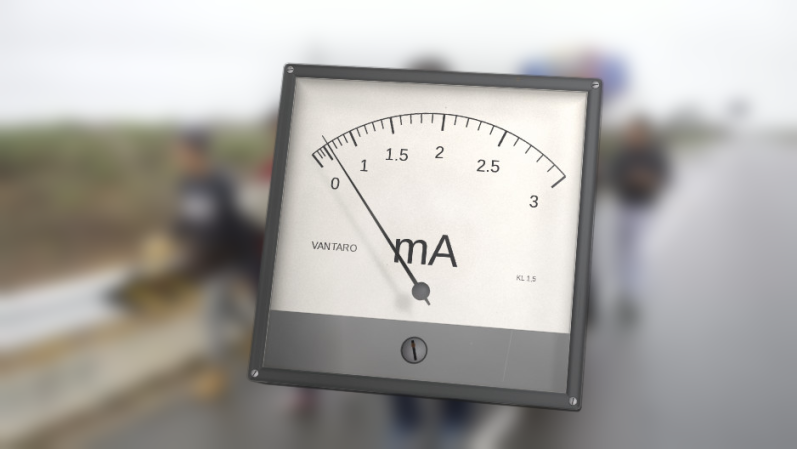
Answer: 0.6 mA
